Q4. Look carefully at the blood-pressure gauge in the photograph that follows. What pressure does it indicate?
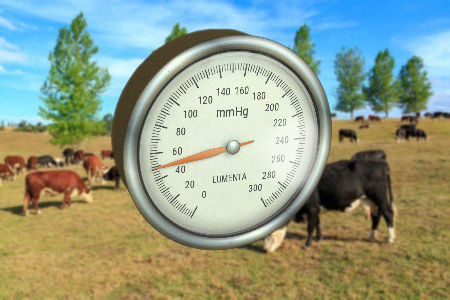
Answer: 50 mmHg
